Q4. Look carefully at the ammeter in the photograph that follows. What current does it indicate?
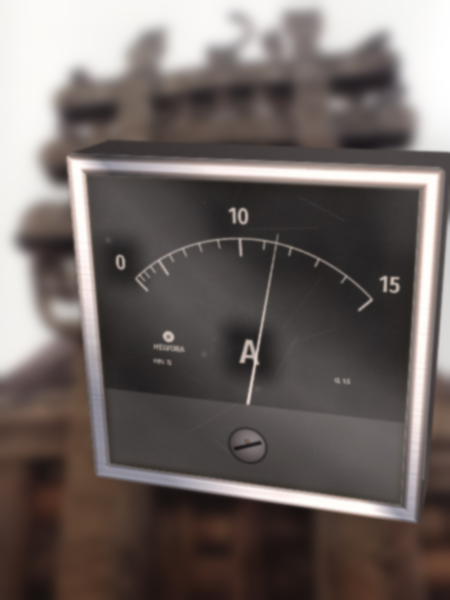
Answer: 11.5 A
